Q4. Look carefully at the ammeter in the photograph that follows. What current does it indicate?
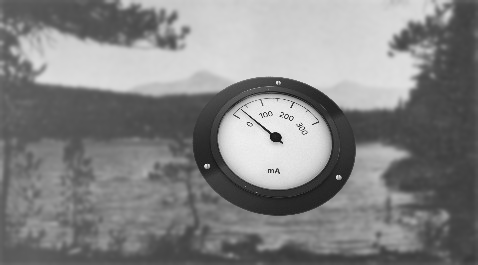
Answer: 25 mA
